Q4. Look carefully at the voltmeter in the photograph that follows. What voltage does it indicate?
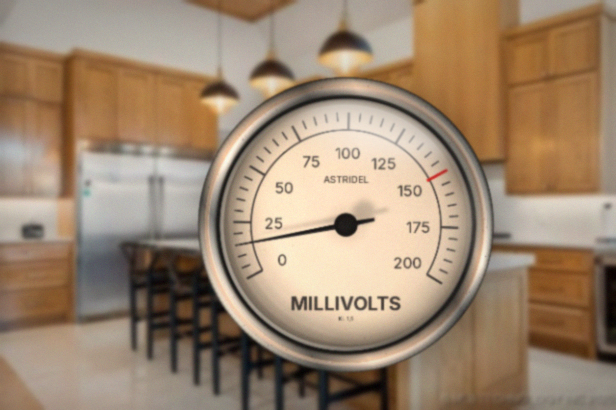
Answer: 15 mV
